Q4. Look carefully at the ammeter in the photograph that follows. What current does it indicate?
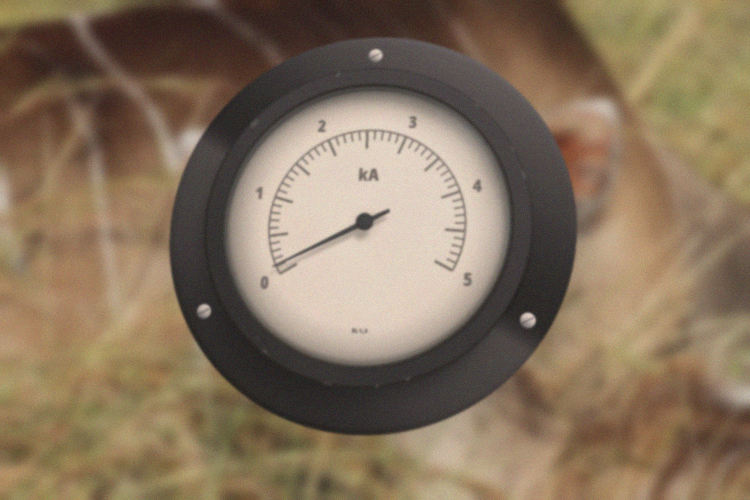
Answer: 0.1 kA
